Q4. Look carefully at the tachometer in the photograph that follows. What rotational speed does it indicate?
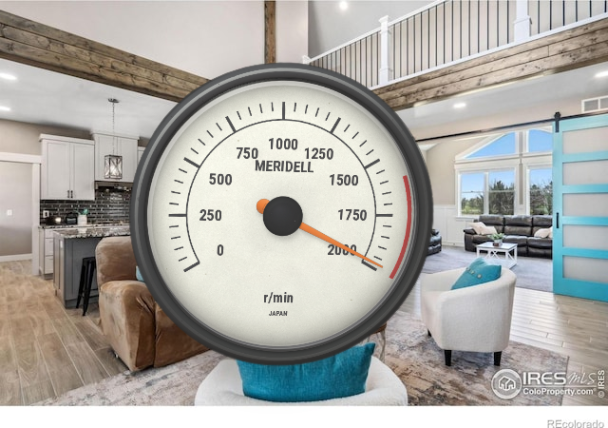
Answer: 1975 rpm
